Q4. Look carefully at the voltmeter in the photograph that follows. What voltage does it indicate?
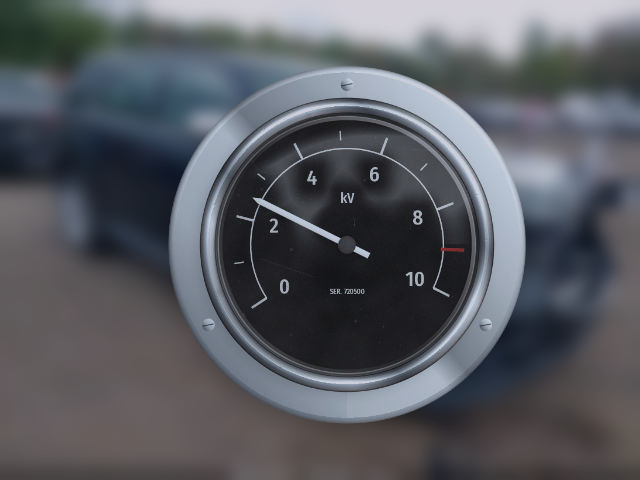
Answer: 2.5 kV
